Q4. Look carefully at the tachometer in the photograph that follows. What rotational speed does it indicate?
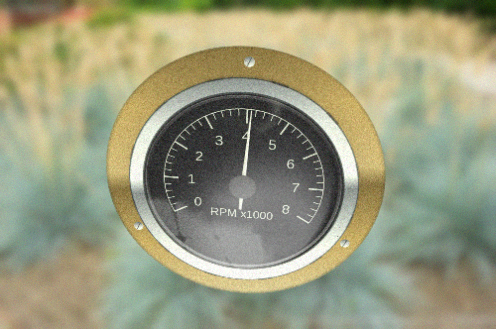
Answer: 4100 rpm
